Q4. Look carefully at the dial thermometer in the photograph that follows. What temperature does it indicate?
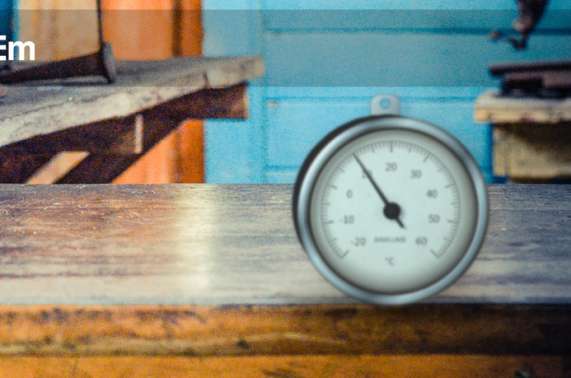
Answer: 10 °C
